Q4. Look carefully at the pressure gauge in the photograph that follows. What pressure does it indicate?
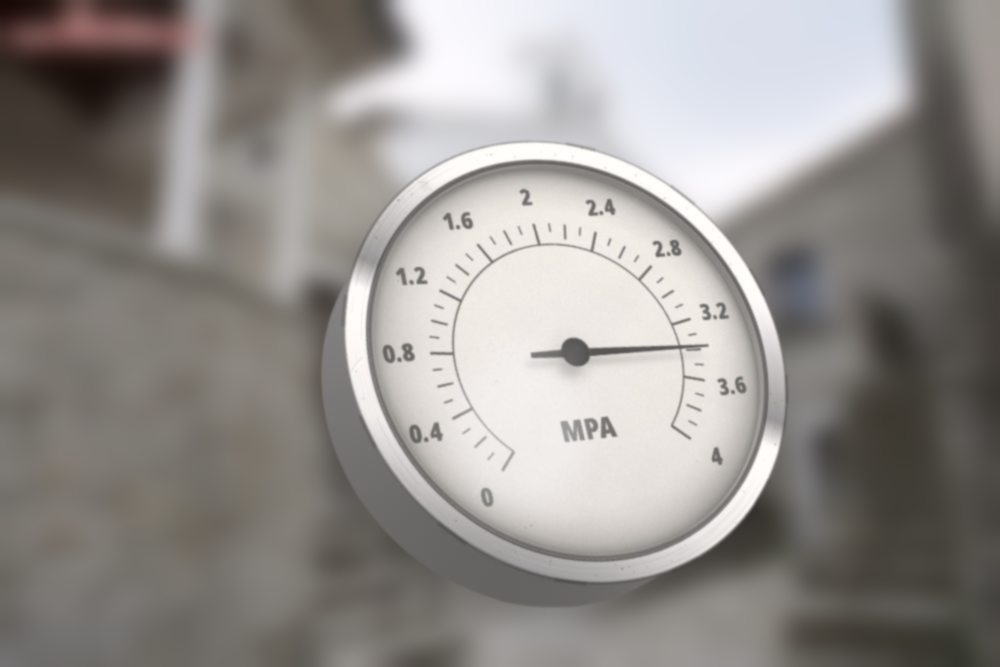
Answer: 3.4 MPa
